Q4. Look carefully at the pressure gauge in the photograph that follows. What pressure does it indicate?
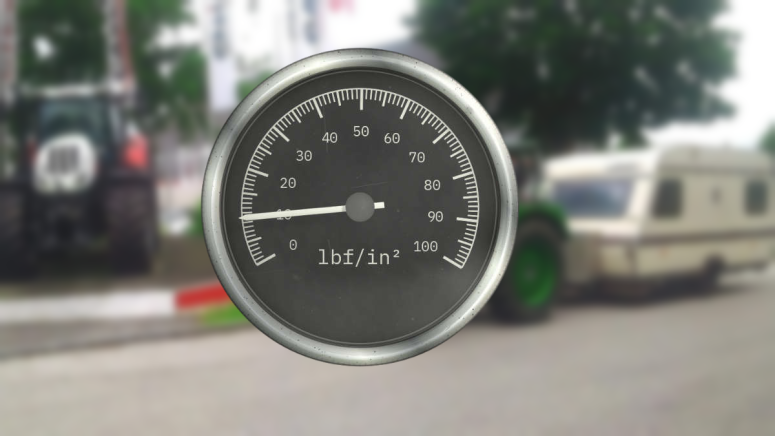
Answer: 10 psi
